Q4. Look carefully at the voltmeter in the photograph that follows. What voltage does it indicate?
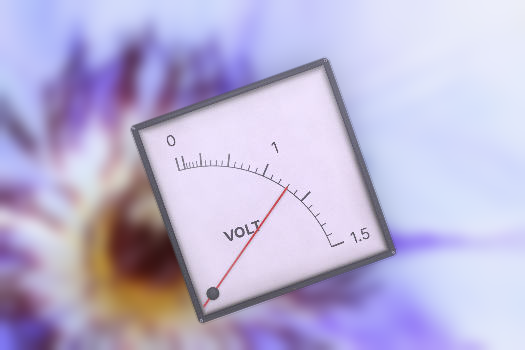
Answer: 1.15 V
